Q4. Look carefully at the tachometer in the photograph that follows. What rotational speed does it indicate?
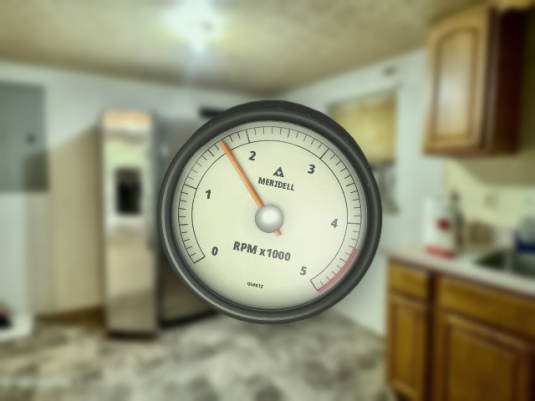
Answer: 1700 rpm
